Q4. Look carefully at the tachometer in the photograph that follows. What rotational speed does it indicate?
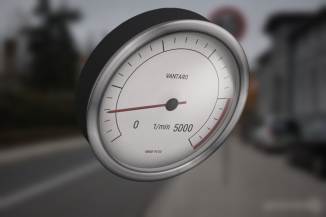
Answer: 600 rpm
